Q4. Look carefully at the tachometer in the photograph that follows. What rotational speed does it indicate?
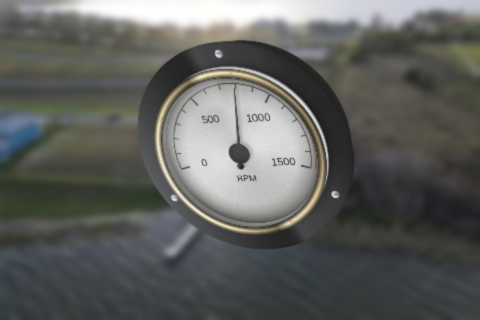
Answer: 800 rpm
